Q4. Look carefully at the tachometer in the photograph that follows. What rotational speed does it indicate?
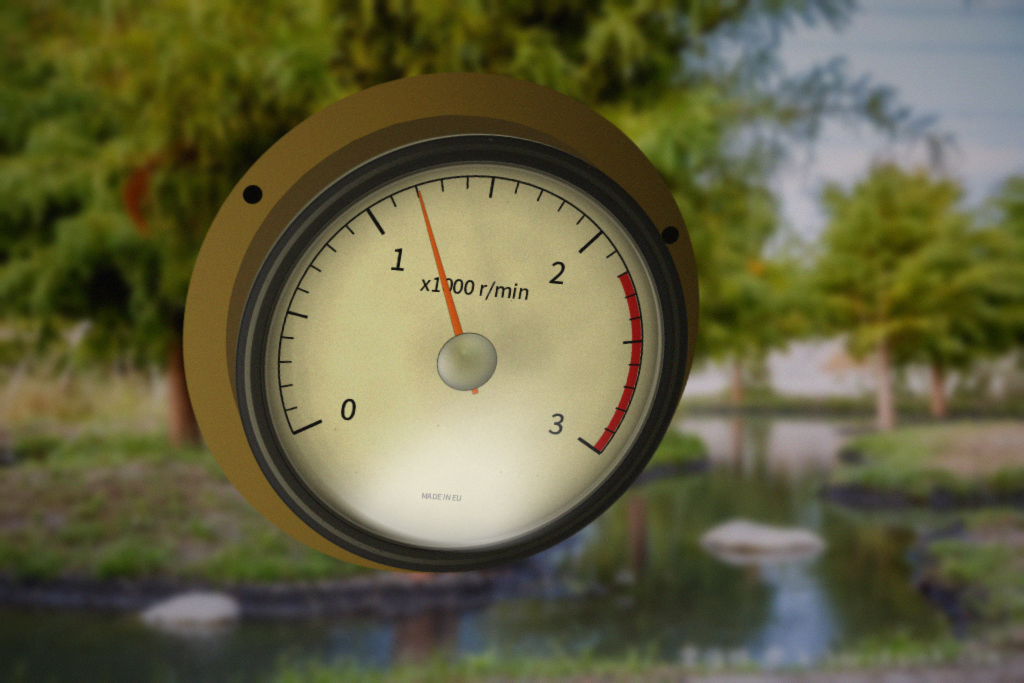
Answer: 1200 rpm
